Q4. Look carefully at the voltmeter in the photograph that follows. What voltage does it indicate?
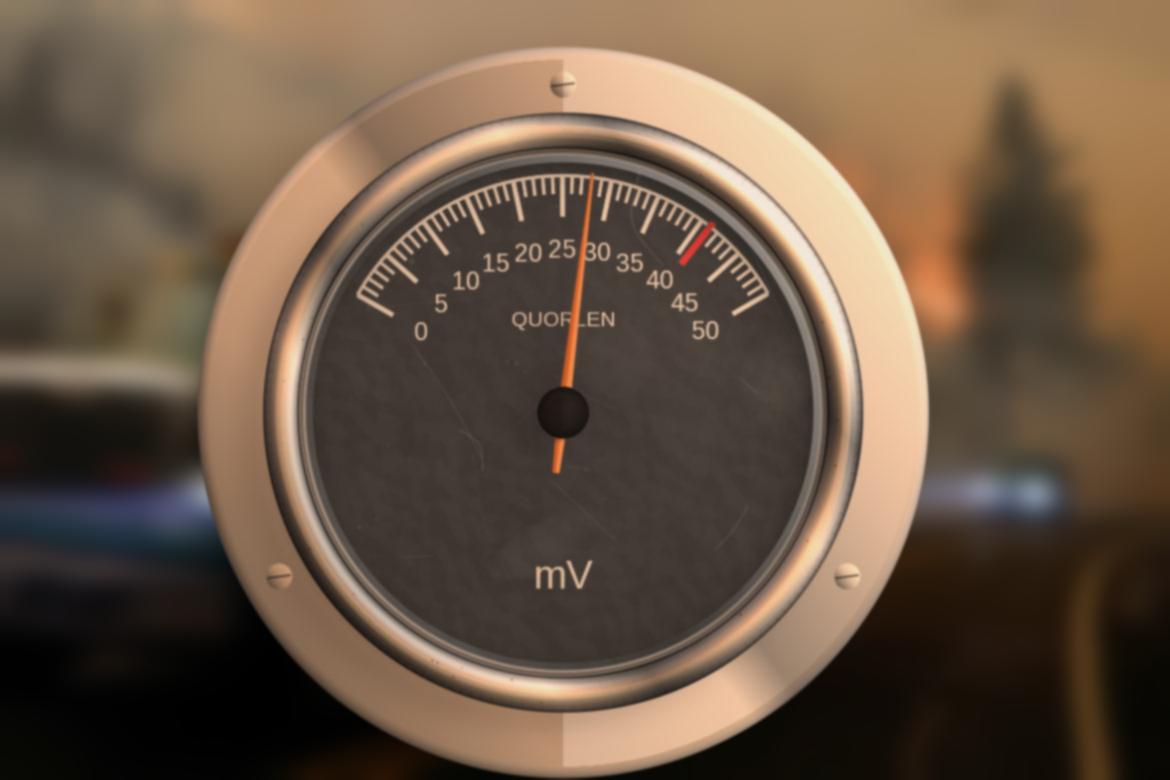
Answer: 28 mV
